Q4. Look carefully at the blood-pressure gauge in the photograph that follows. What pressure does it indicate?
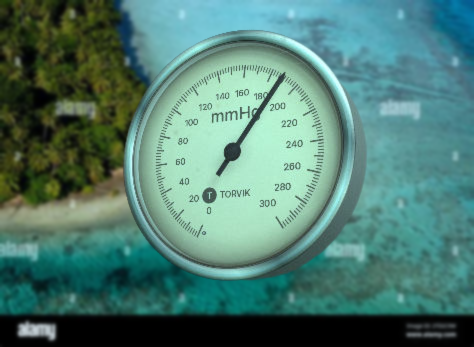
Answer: 190 mmHg
